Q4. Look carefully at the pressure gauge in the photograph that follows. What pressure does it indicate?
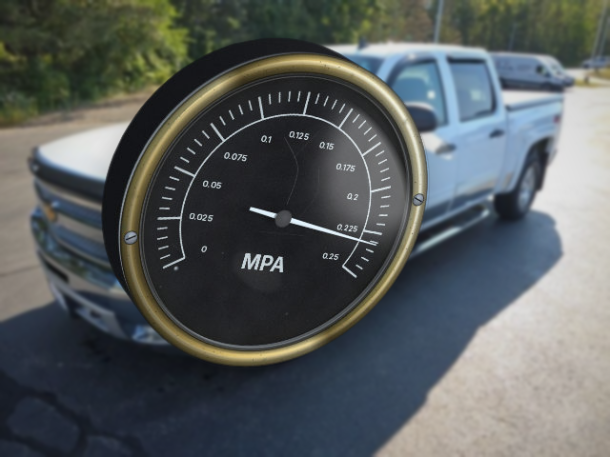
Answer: 0.23 MPa
